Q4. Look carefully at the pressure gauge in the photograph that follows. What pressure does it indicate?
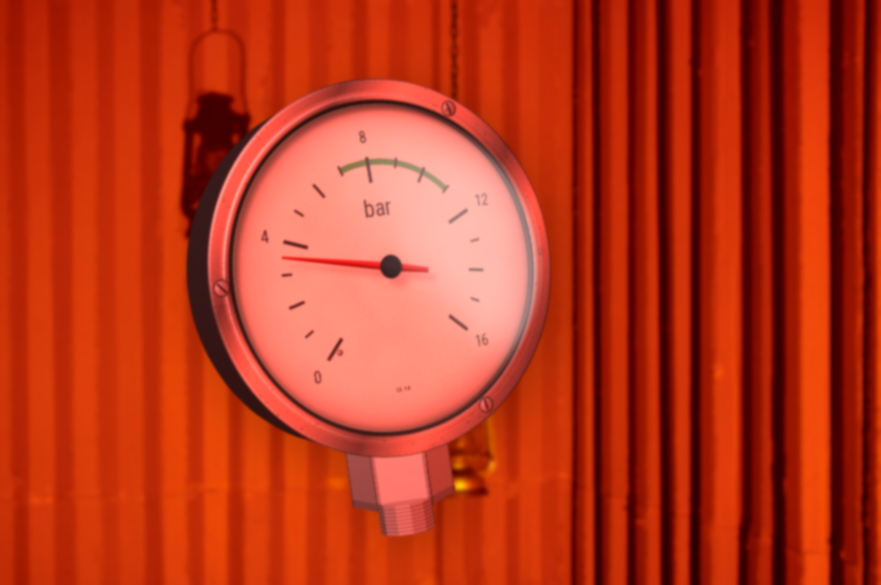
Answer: 3.5 bar
